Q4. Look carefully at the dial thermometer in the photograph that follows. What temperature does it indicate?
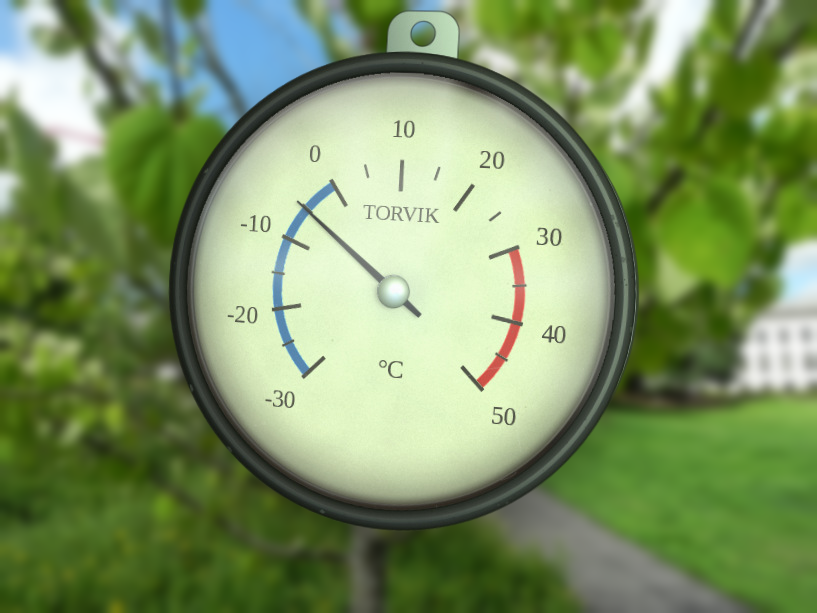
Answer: -5 °C
